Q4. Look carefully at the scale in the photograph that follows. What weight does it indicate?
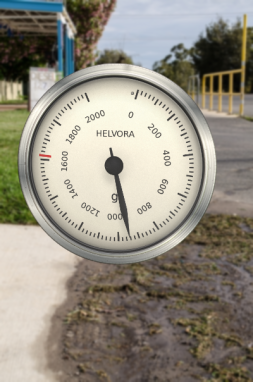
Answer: 940 g
